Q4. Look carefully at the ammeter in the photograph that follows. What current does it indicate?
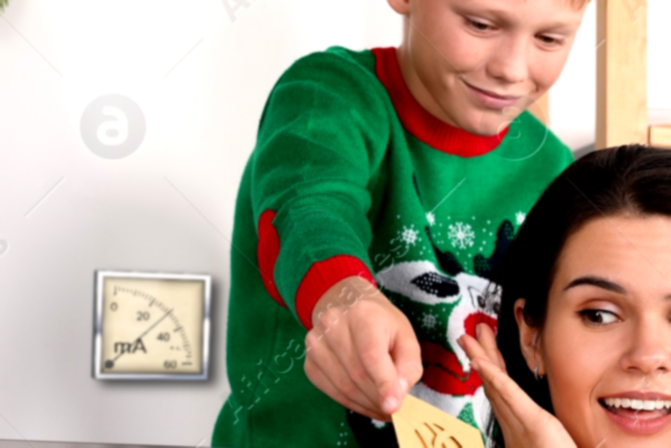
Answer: 30 mA
